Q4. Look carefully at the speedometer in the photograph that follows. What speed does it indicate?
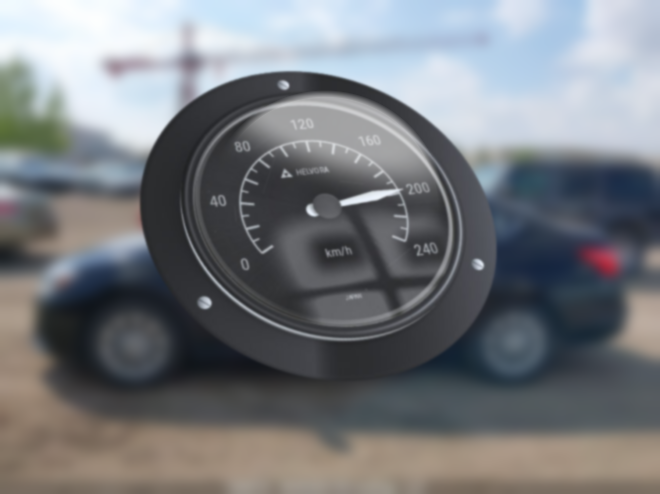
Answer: 200 km/h
